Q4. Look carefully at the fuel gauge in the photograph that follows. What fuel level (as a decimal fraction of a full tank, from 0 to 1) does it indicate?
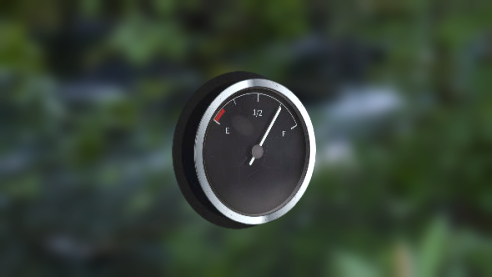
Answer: 0.75
